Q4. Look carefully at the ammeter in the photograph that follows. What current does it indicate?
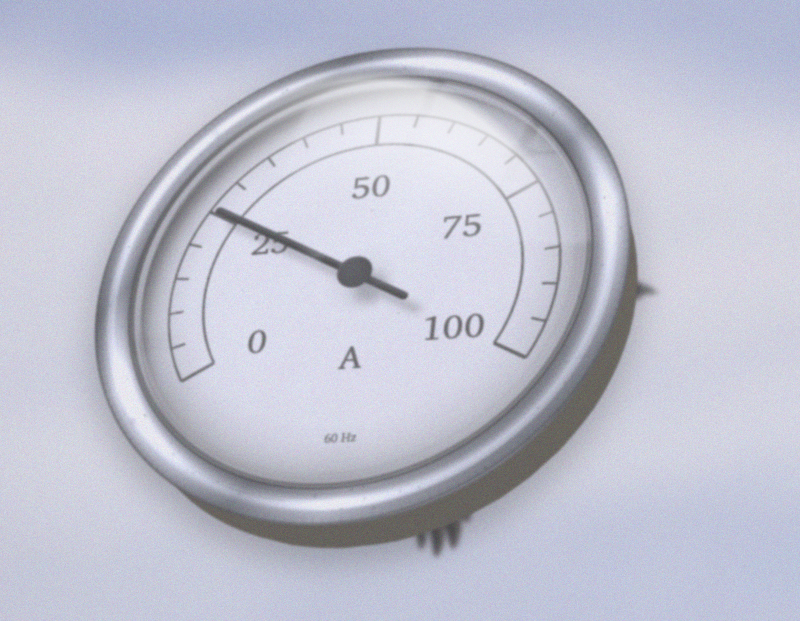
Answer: 25 A
